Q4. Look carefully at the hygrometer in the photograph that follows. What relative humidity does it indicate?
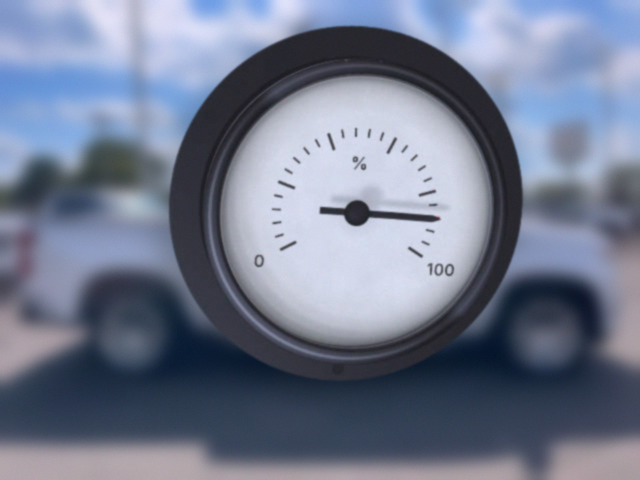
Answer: 88 %
